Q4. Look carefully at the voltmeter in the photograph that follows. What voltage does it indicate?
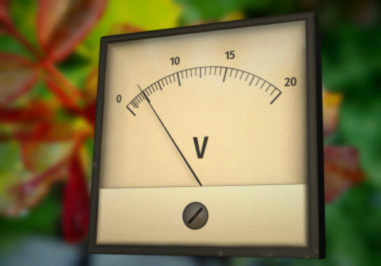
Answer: 5 V
